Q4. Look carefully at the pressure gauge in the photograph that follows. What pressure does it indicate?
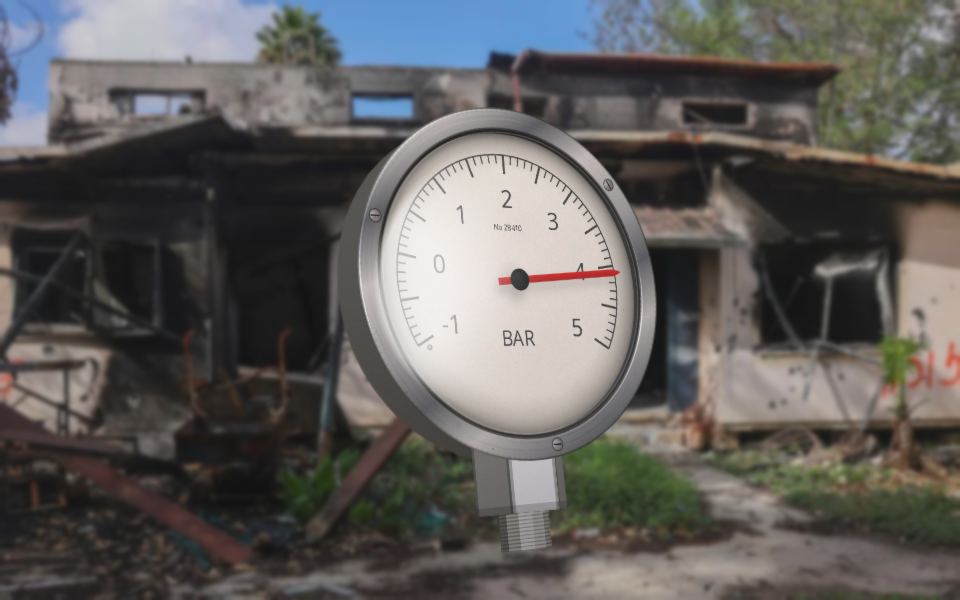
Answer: 4.1 bar
